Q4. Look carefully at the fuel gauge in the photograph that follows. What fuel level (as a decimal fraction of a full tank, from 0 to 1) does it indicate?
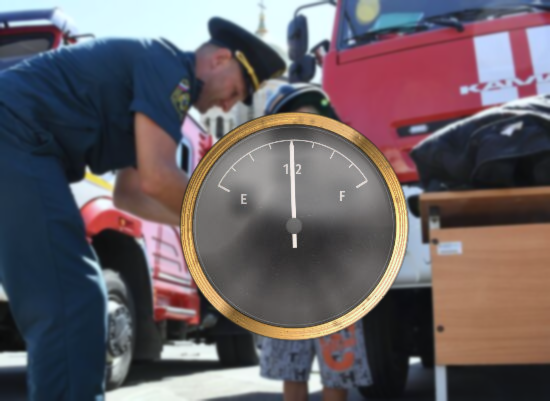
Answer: 0.5
